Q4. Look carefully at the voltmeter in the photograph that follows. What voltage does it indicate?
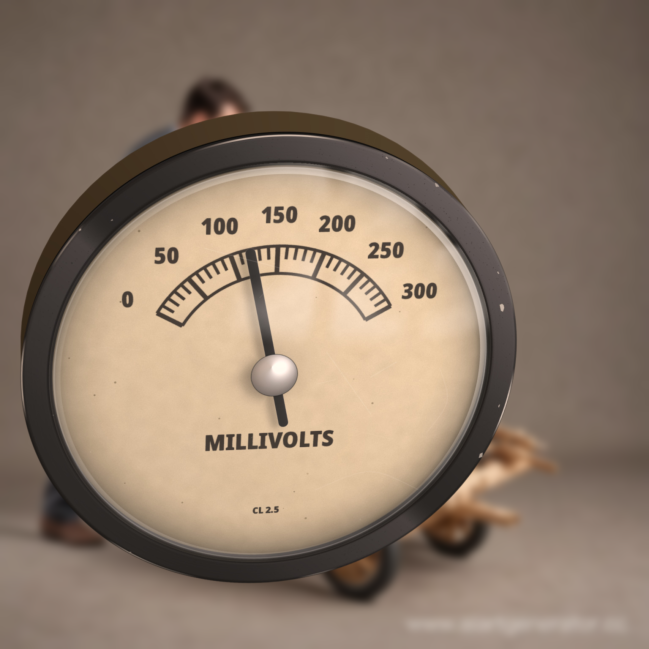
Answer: 120 mV
